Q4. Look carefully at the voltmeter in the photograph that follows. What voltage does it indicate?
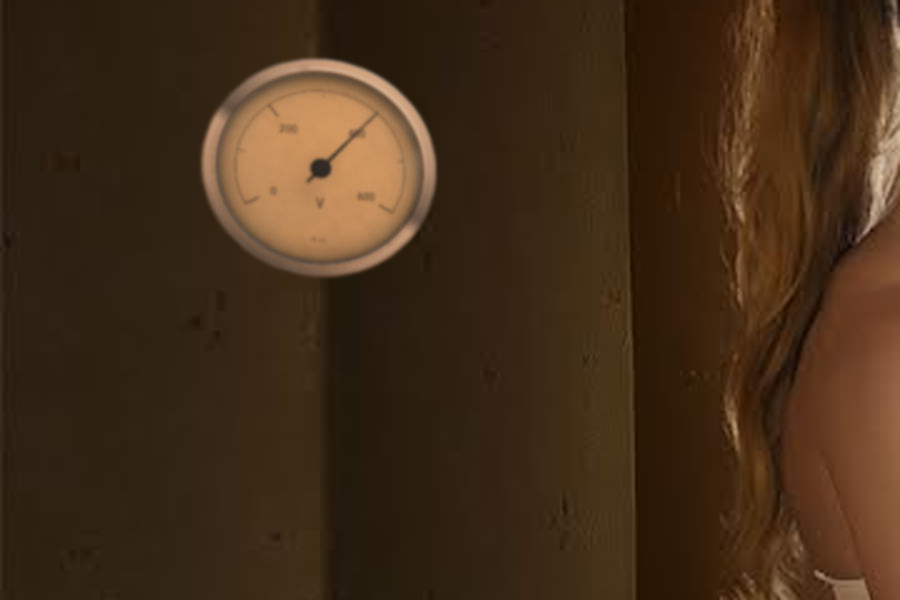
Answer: 400 V
